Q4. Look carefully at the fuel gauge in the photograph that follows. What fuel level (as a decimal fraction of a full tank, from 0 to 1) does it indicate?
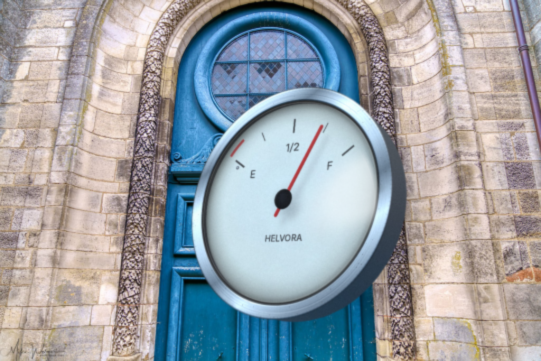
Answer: 0.75
